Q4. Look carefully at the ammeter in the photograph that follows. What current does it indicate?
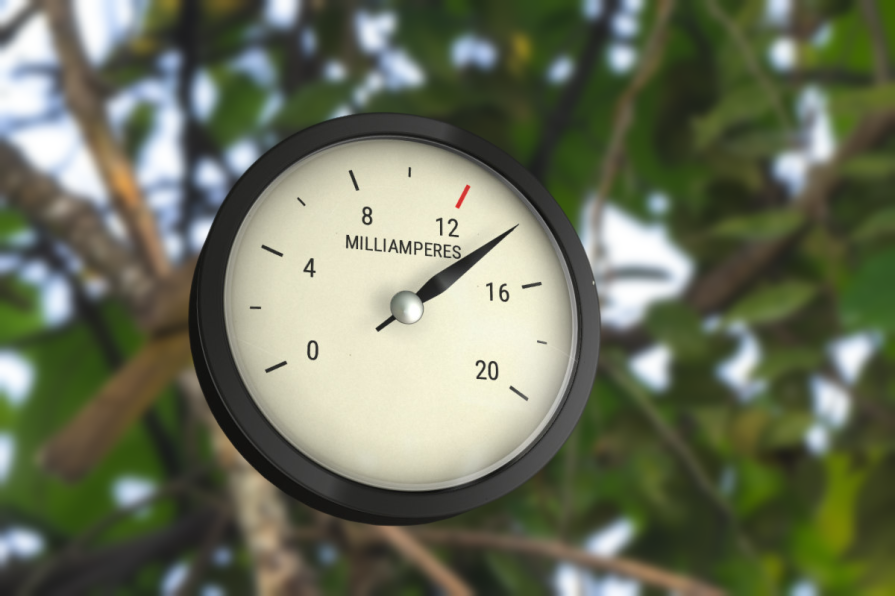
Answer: 14 mA
